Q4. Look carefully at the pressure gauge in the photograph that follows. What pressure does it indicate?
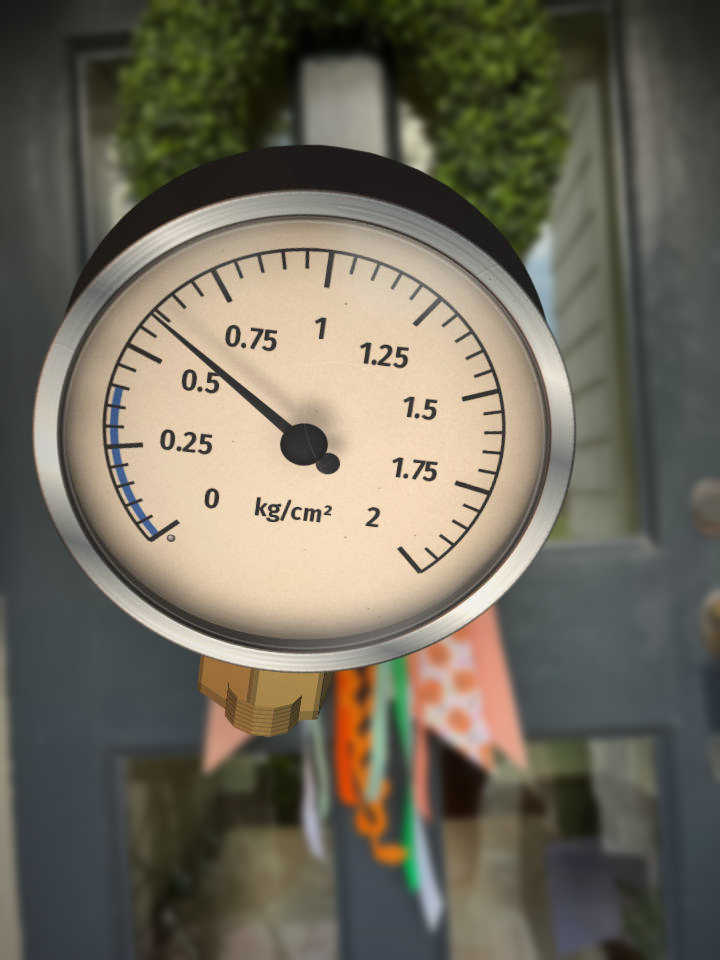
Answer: 0.6 kg/cm²
